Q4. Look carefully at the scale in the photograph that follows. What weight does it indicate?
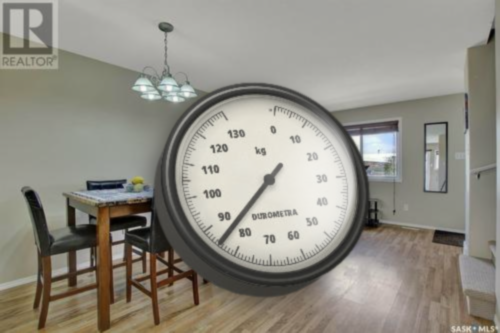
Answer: 85 kg
